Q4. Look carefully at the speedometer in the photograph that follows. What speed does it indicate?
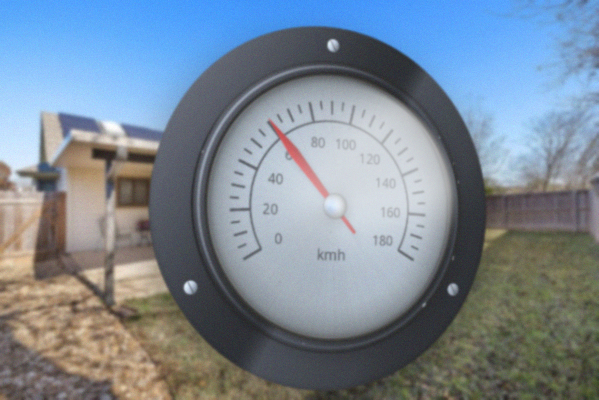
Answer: 60 km/h
